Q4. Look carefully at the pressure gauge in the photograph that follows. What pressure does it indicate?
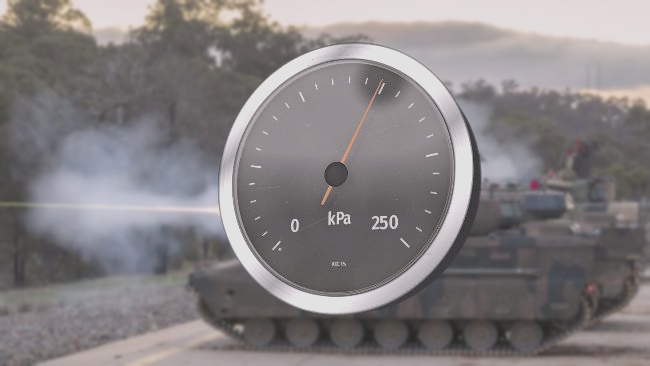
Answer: 150 kPa
